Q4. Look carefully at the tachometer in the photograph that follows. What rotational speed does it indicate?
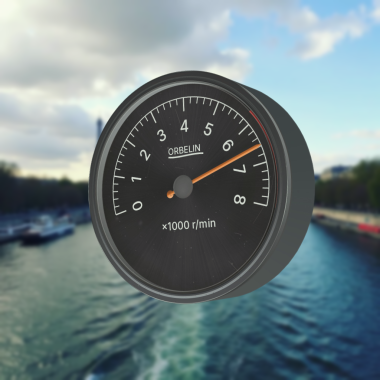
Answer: 6600 rpm
